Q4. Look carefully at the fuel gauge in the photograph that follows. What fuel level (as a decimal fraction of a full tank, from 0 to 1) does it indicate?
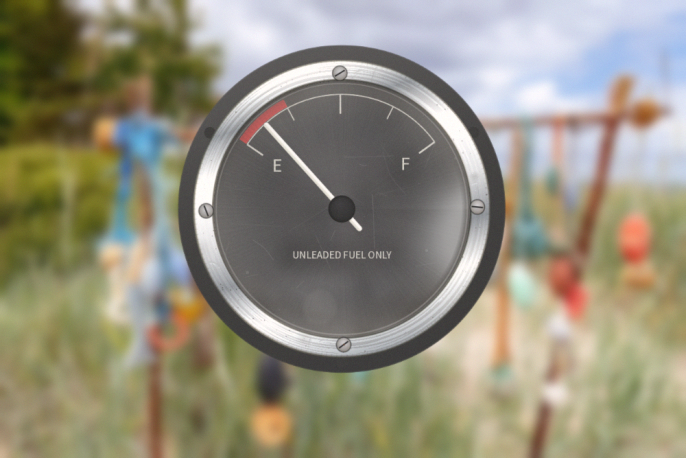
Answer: 0.125
